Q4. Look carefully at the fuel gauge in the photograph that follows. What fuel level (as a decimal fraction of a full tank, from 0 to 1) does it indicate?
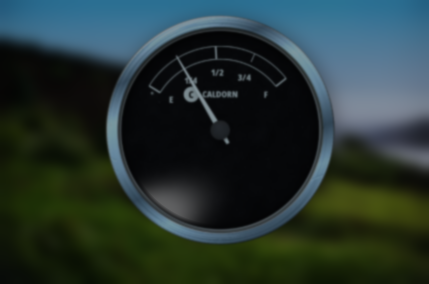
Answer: 0.25
